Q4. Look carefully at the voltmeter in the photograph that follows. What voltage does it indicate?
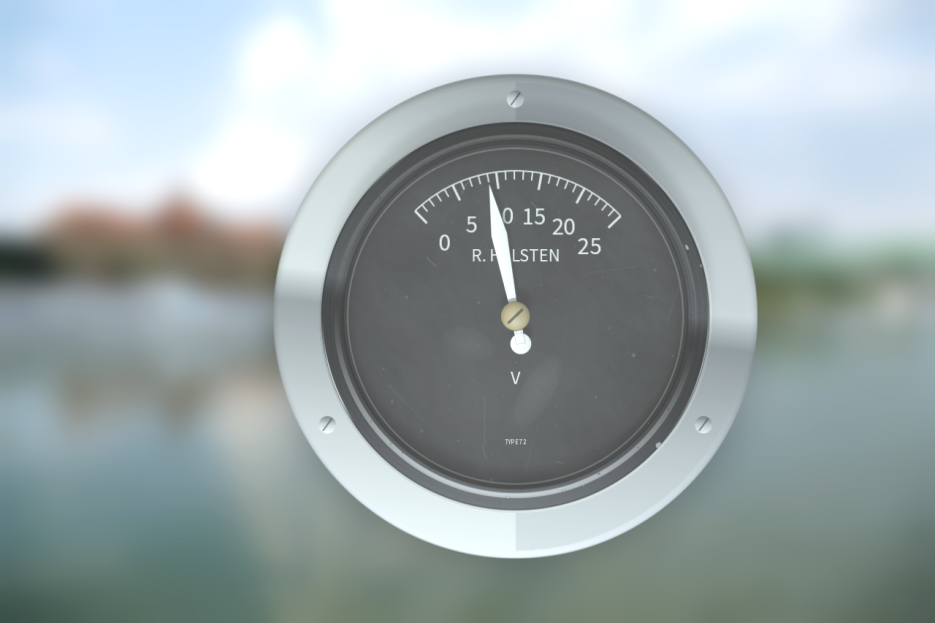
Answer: 9 V
